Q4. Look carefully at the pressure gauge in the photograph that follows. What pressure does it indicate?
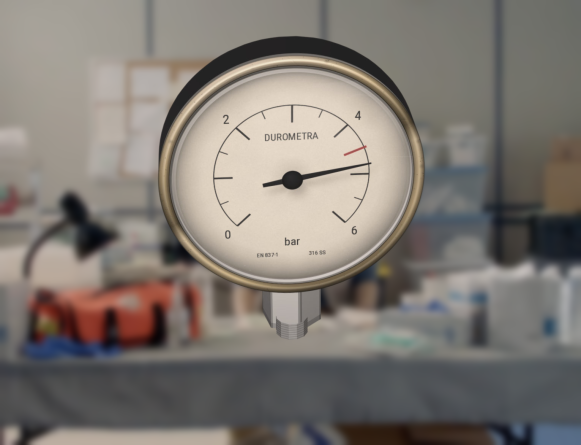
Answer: 4.75 bar
